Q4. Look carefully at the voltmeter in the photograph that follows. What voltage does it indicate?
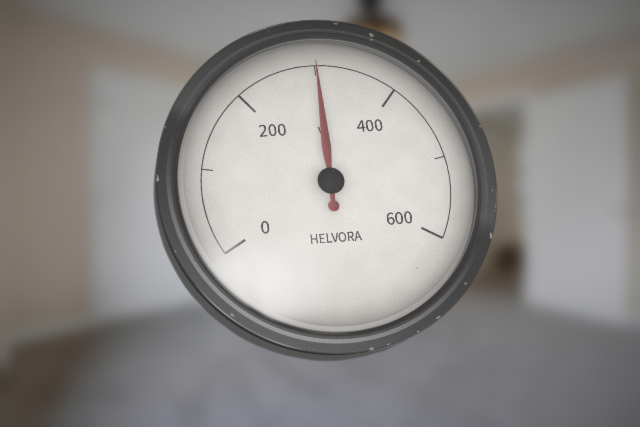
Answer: 300 V
